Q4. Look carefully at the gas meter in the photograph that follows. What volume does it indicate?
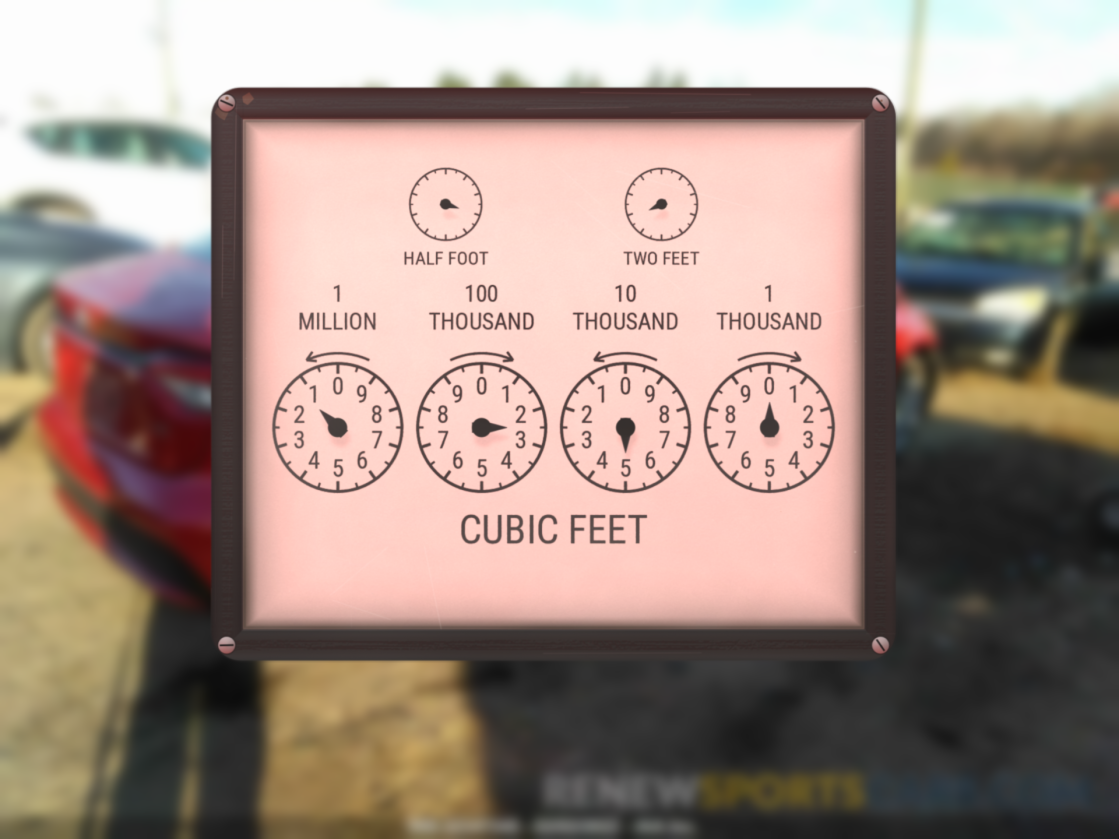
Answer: 125000 ft³
